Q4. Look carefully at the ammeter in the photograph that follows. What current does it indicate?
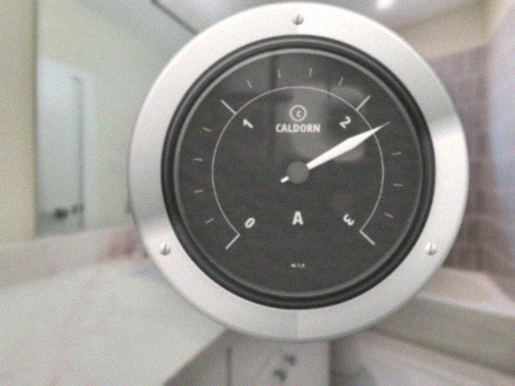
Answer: 2.2 A
